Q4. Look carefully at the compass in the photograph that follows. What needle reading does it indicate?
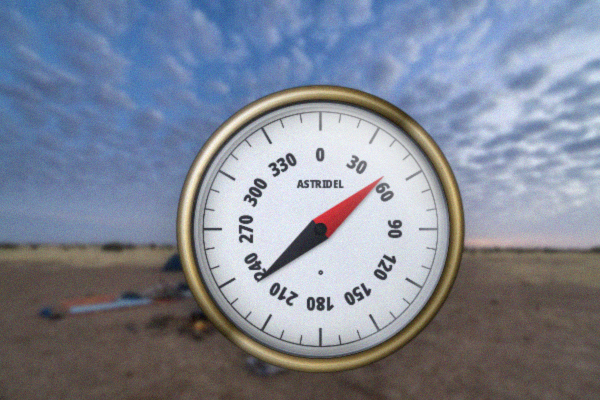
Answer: 50 °
